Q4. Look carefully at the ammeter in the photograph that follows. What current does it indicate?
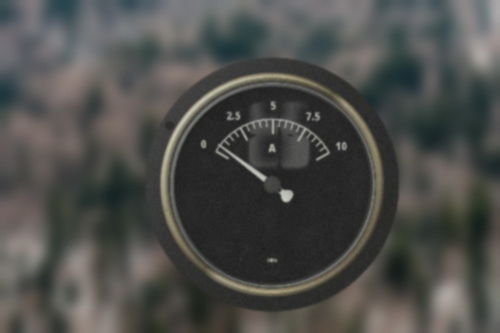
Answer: 0.5 A
